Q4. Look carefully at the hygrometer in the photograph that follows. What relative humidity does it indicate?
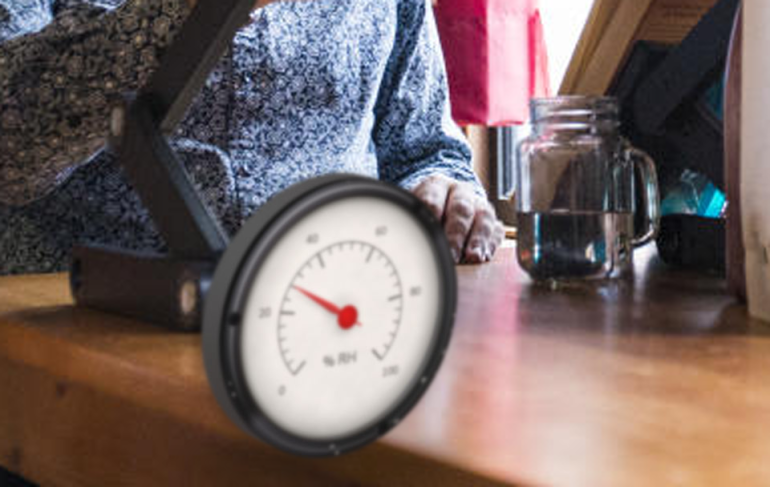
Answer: 28 %
